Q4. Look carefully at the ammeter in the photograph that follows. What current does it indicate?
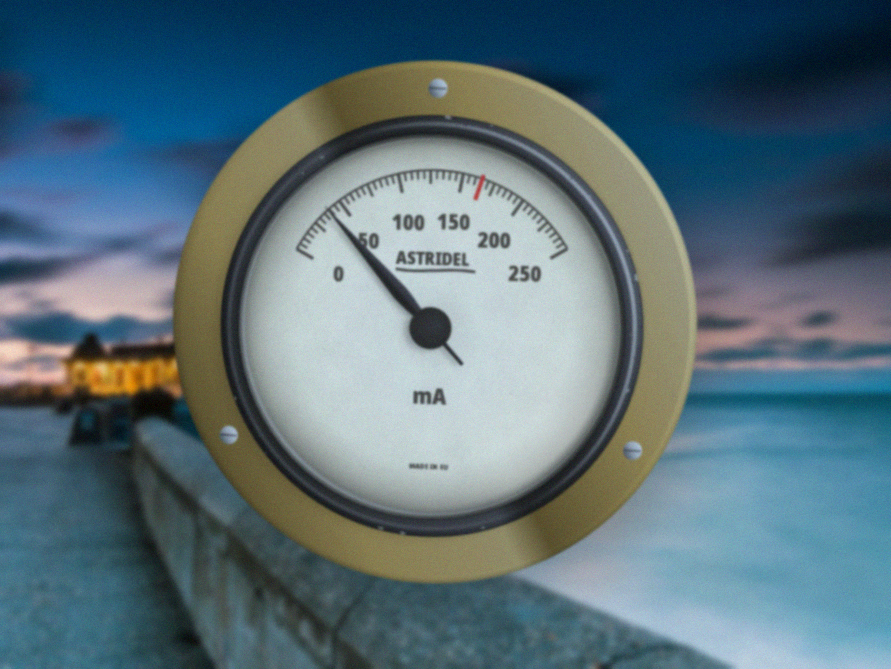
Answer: 40 mA
